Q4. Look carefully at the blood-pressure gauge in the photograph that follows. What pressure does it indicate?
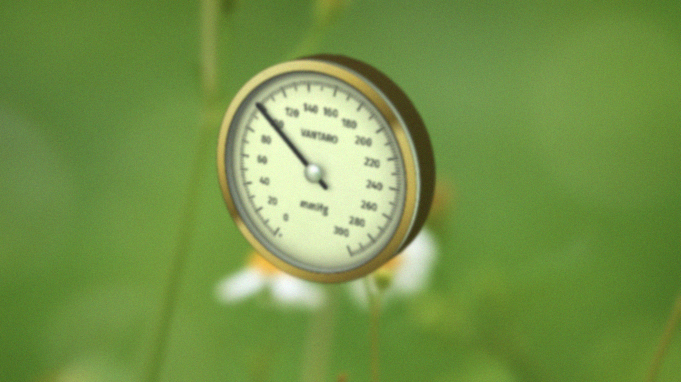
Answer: 100 mmHg
